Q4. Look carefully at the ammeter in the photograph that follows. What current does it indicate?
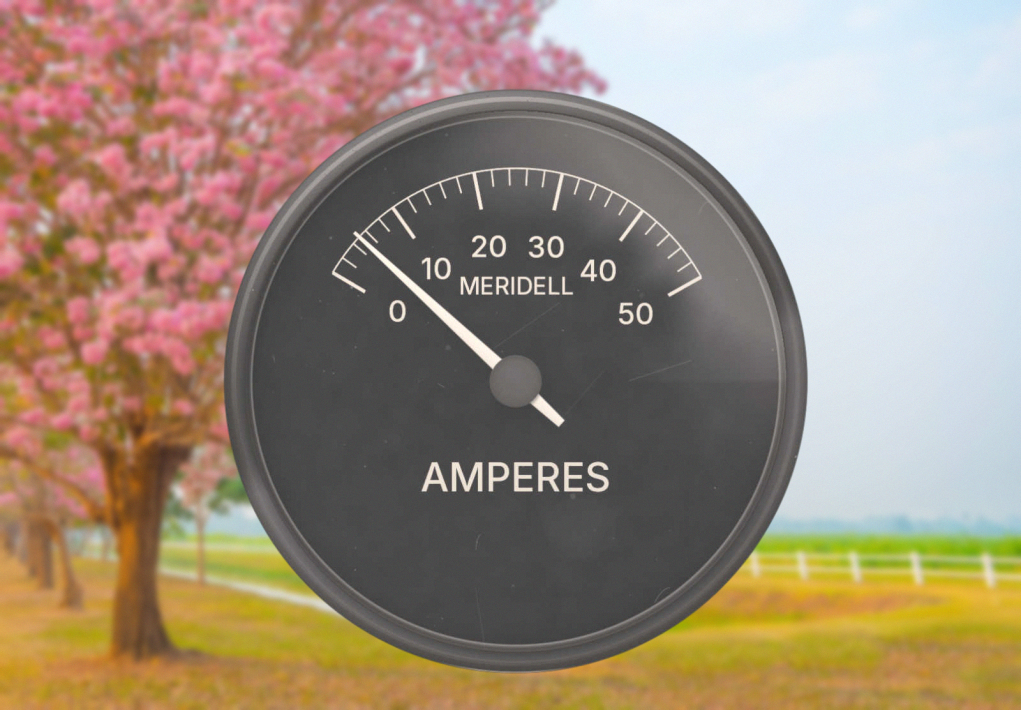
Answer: 5 A
